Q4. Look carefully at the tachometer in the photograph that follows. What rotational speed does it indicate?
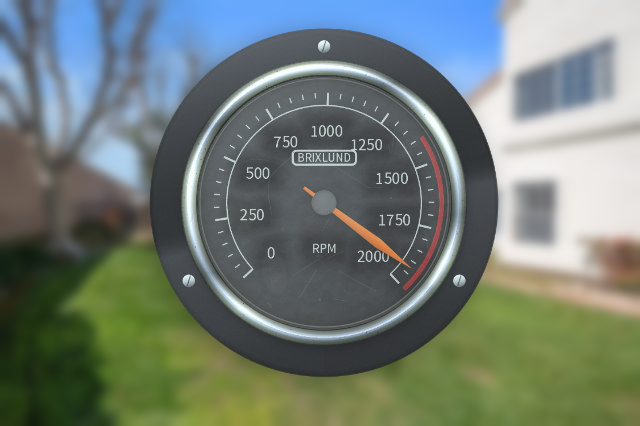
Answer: 1925 rpm
